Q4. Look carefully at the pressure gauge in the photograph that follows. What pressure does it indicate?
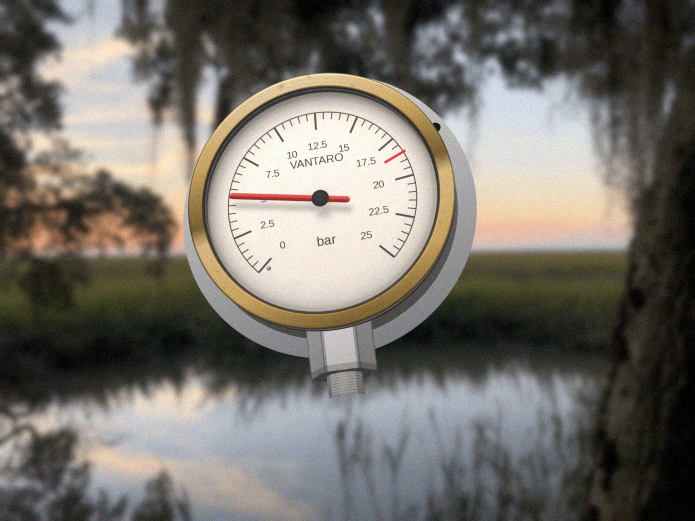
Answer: 5 bar
